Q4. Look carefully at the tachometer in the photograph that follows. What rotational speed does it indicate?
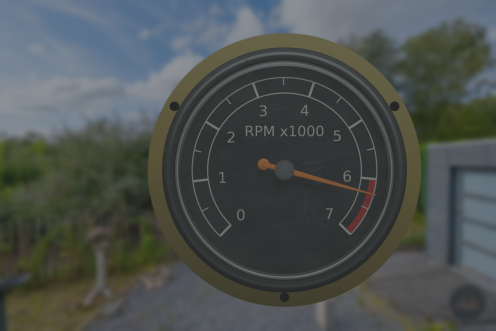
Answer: 6250 rpm
